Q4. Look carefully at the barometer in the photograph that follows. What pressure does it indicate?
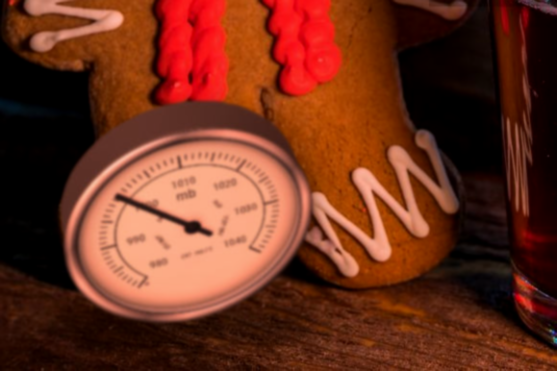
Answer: 1000 mbar
